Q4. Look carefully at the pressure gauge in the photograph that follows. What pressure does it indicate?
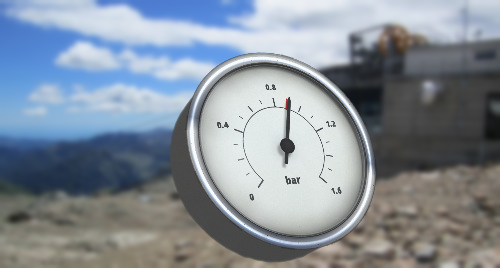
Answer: 0.9 bar
